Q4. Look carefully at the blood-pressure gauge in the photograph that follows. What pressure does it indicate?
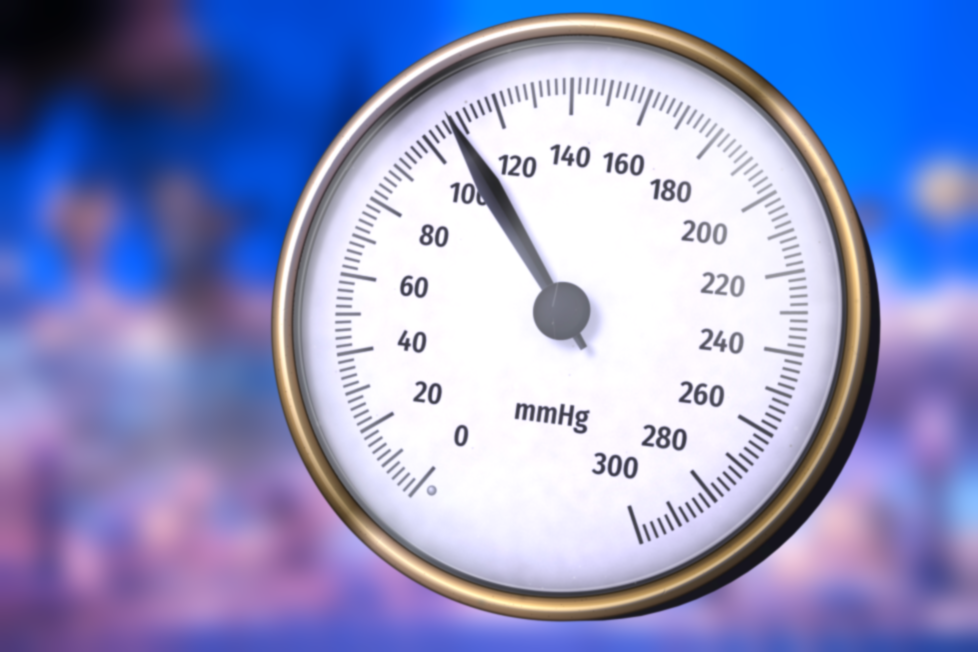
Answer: 108 mmHg
